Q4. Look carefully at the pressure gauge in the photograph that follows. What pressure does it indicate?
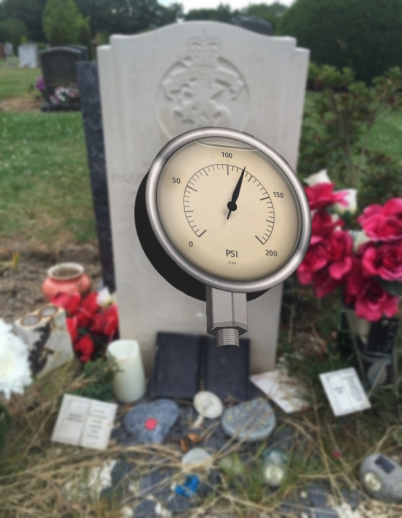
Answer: 115 psi
